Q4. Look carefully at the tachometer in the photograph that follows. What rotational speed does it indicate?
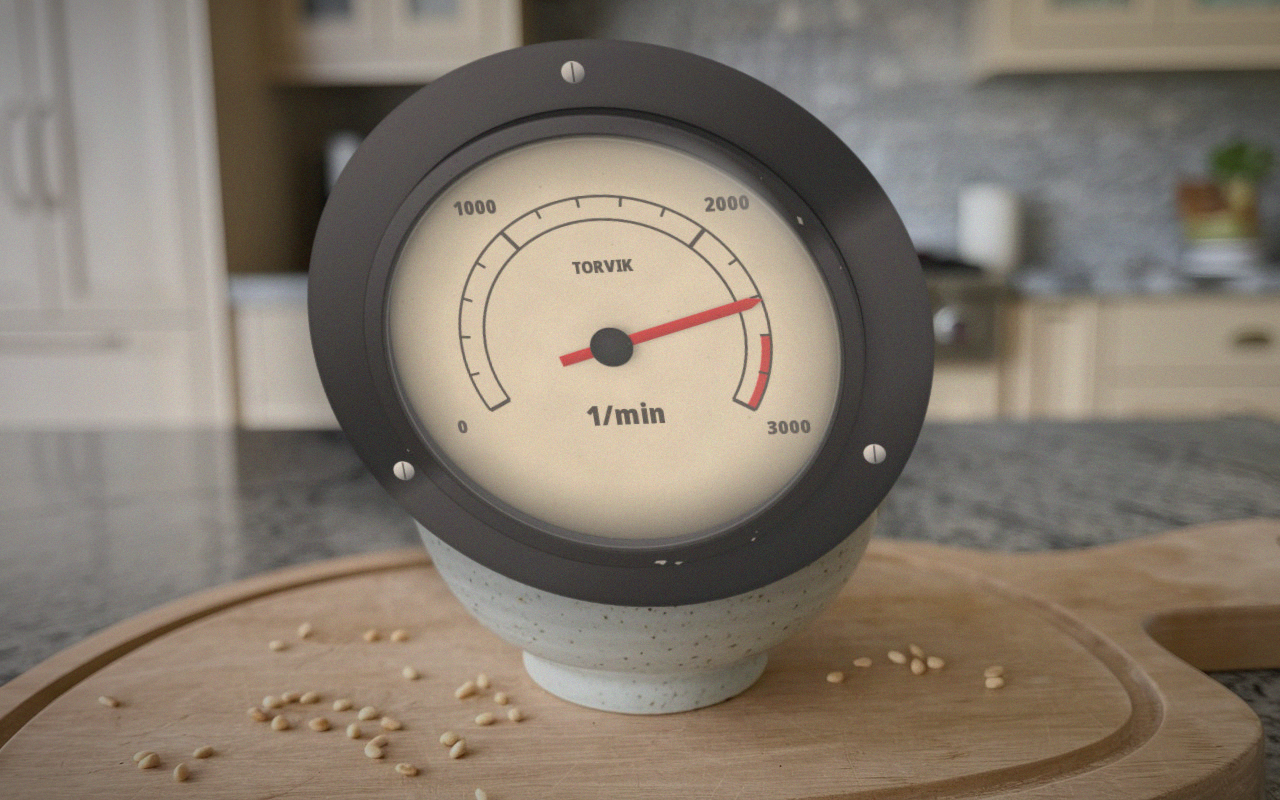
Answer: 2400 rpm
